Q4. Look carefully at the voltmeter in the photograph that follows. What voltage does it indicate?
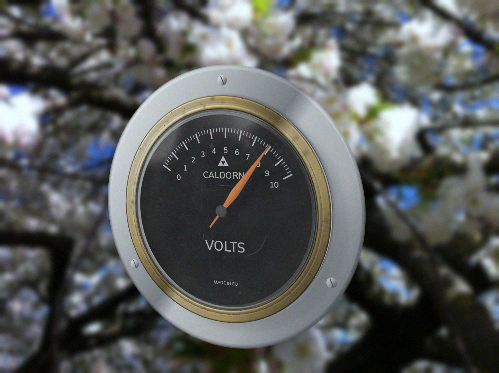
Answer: 8 V
